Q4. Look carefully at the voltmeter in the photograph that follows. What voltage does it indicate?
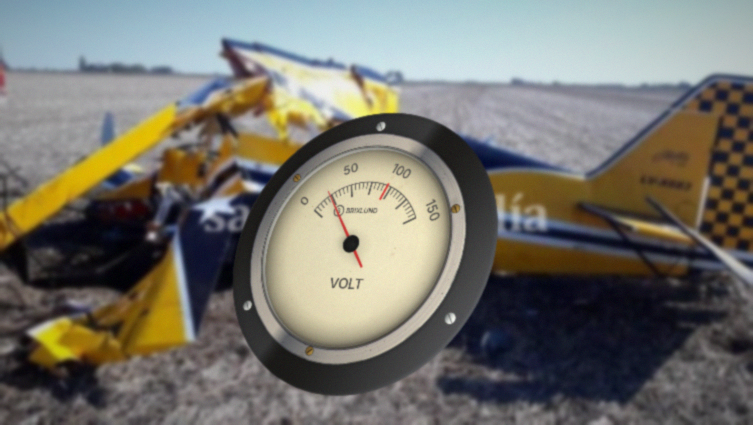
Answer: 25 V
